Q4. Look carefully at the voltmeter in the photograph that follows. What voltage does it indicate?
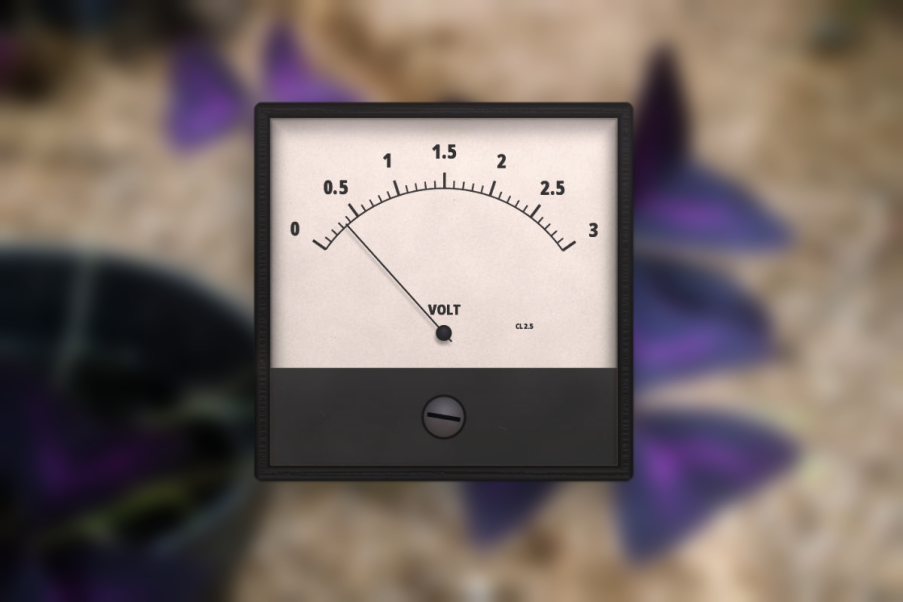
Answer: 0.35 V
